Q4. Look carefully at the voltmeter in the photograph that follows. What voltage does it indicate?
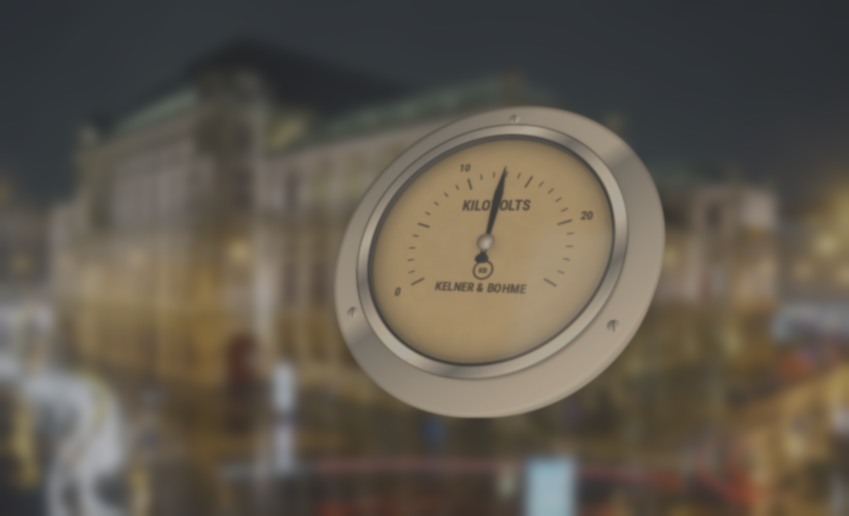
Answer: 13 kV
